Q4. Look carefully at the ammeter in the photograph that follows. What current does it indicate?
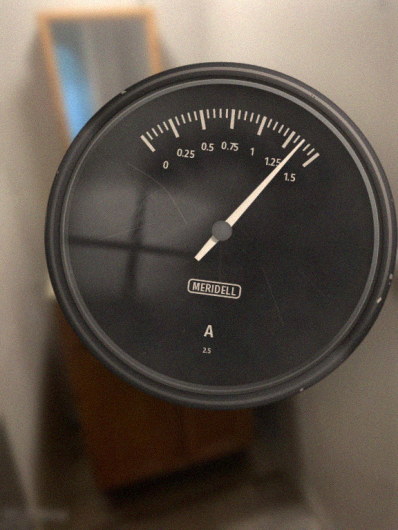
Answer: 1.35 A
